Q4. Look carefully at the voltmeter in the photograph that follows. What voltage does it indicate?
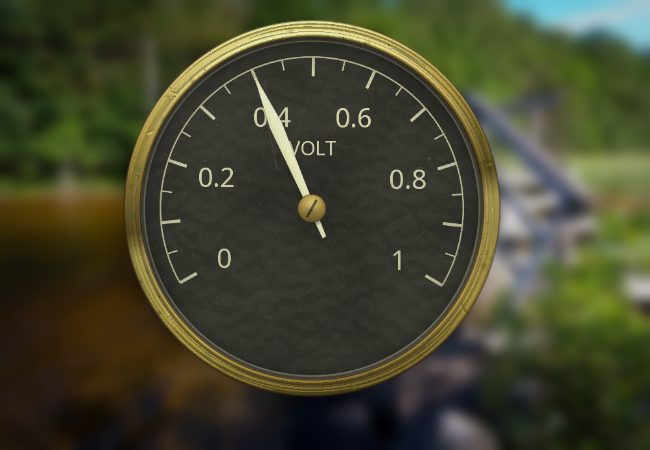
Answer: 0.4 V
